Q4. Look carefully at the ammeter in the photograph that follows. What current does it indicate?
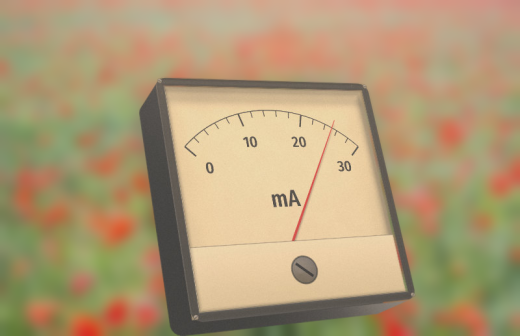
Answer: 25 mA
